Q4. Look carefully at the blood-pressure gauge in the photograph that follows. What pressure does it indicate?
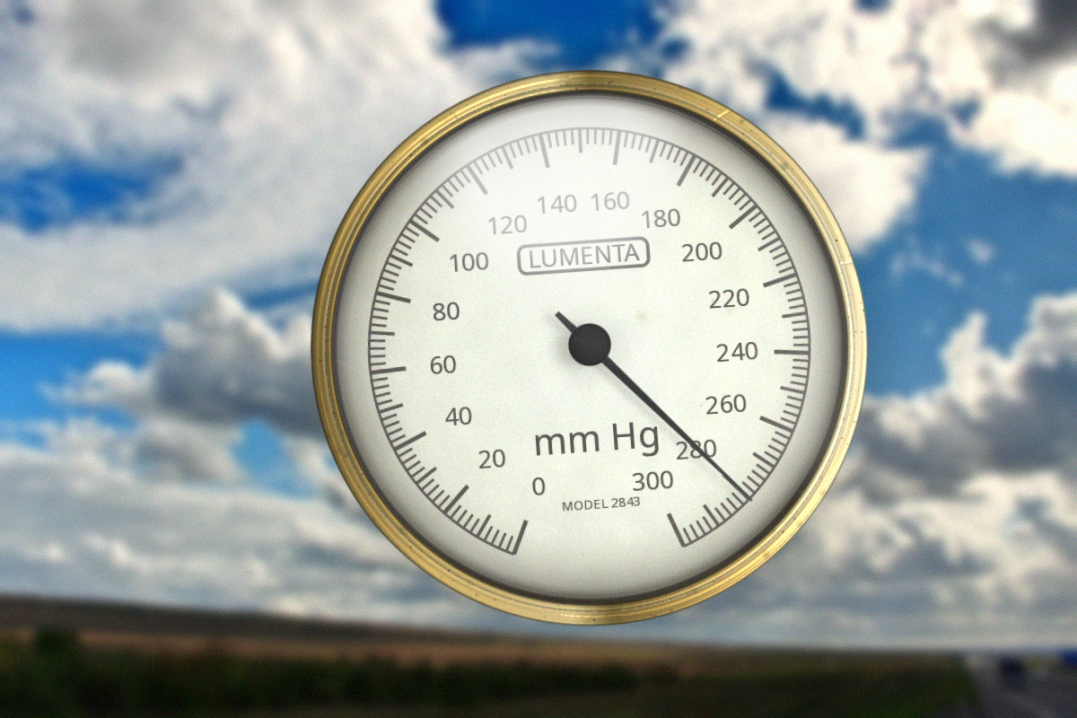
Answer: 280 mmHg
